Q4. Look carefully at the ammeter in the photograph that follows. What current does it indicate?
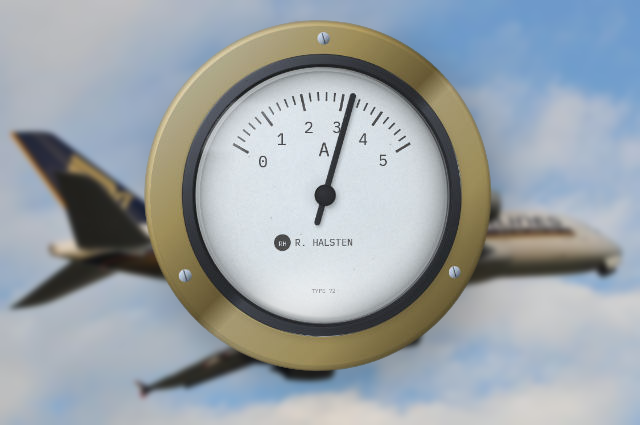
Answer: 3.2 A
